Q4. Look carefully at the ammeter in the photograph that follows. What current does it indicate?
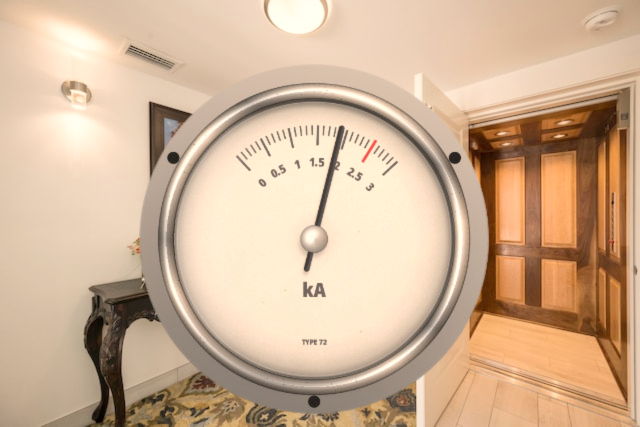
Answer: 1.9 kA
